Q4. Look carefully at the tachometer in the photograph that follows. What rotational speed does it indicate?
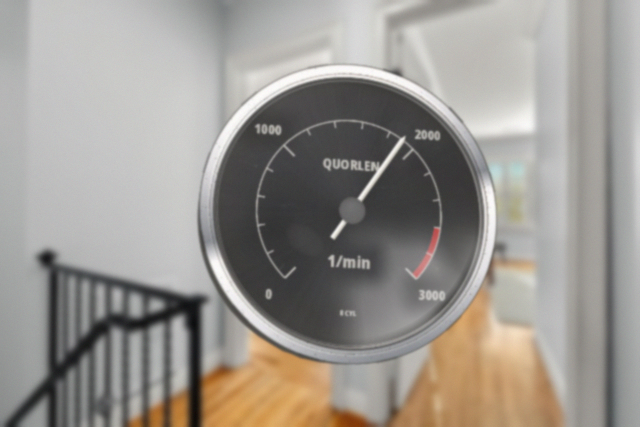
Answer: 1900 rpm
